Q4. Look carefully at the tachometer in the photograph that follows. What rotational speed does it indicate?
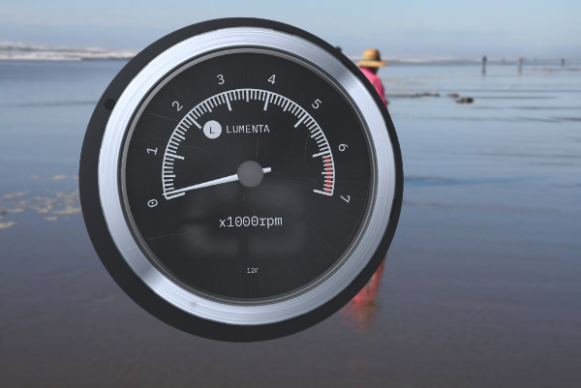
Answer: 100 rpm
